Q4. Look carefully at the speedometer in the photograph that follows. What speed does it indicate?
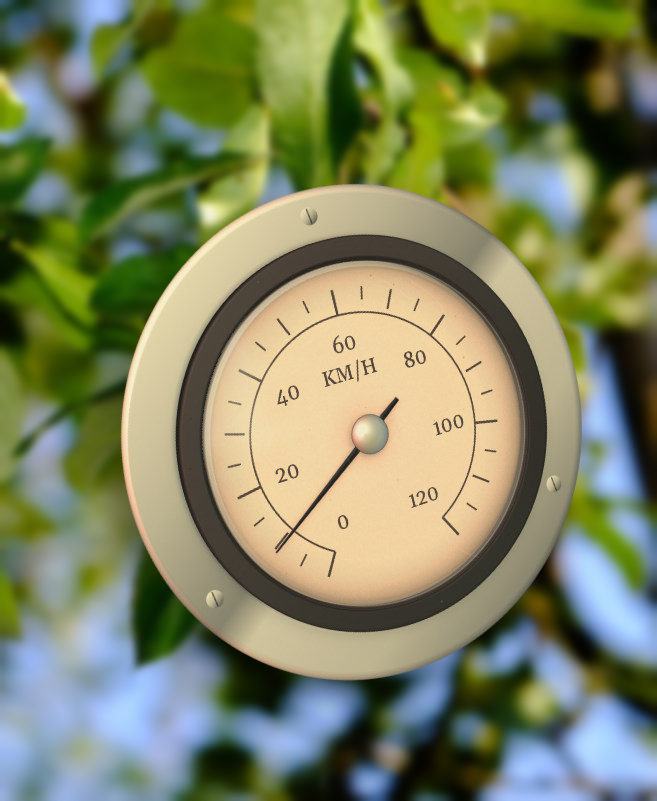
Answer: 10 km/h
